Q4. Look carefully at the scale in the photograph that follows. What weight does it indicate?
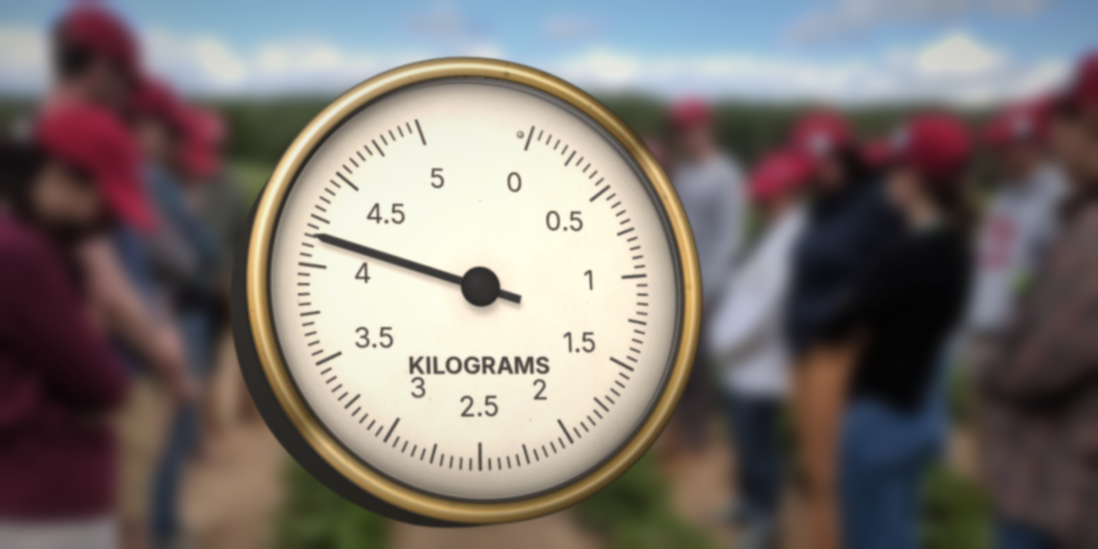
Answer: 4.15 kg
